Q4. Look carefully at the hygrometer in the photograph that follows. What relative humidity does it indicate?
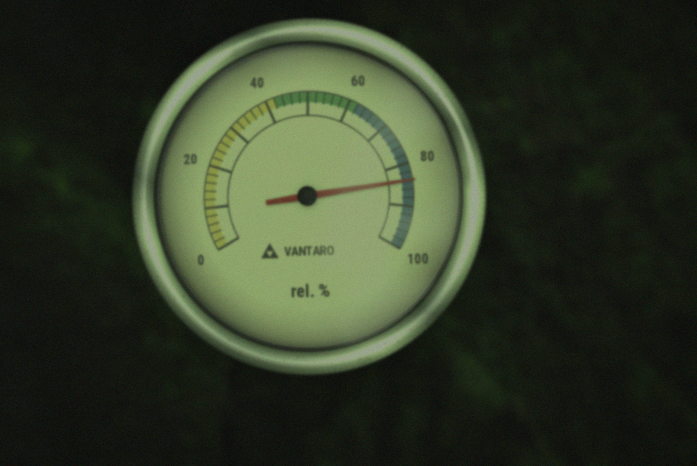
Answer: 84 %
